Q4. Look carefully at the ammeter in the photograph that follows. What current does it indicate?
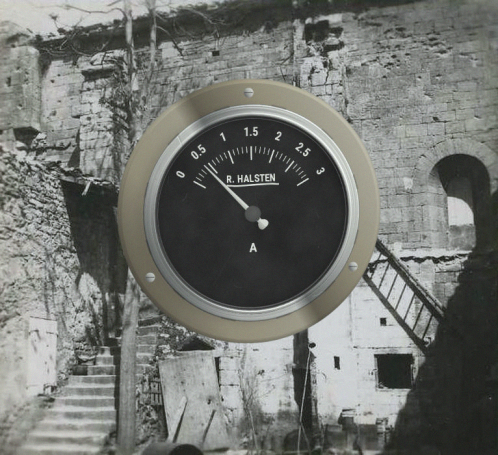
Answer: 0.4 A
